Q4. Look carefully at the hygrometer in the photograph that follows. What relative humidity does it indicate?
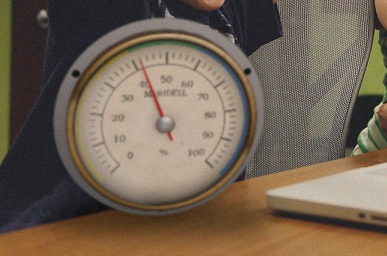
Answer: 42 %
